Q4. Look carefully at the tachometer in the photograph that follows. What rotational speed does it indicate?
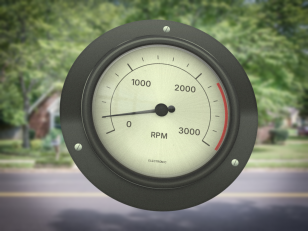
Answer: 200 rpm
